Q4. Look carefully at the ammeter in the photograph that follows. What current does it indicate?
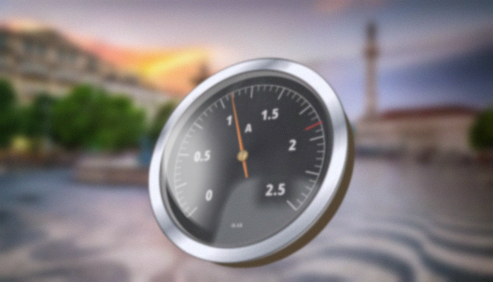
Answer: 1.1 A
